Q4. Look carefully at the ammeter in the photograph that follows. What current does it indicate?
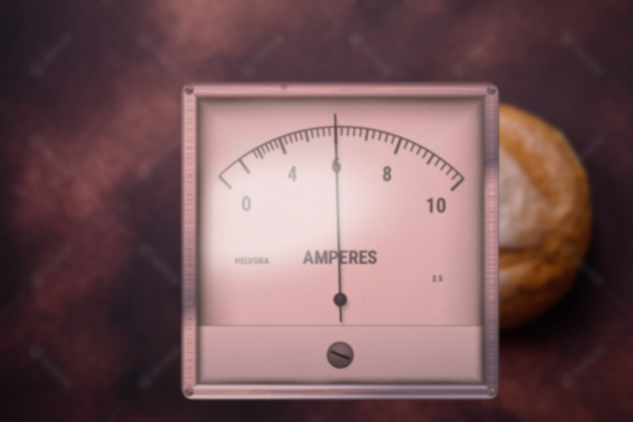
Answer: 6 A
